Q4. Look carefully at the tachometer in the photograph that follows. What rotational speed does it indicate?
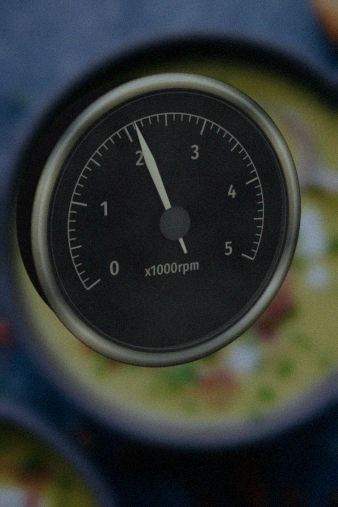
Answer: 2100 rpm
